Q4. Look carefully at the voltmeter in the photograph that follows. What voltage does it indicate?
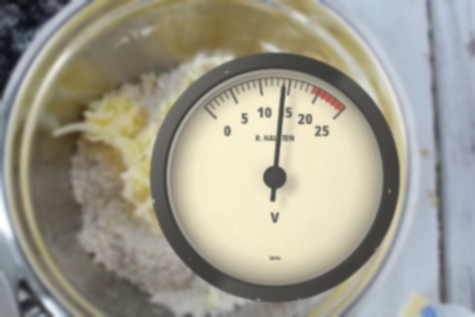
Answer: 14 V
